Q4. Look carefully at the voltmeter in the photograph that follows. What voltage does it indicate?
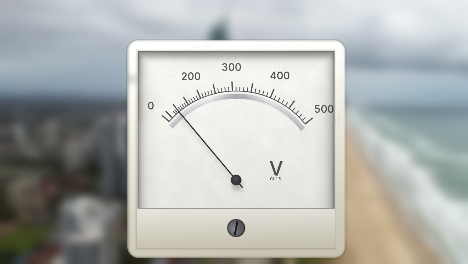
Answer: 100 V
